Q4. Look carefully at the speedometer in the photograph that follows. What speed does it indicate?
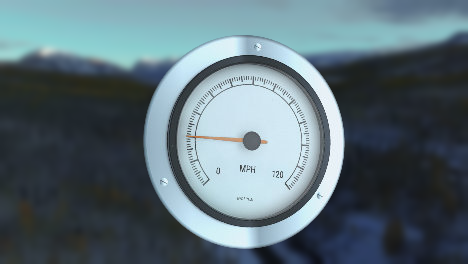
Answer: 20 mph
